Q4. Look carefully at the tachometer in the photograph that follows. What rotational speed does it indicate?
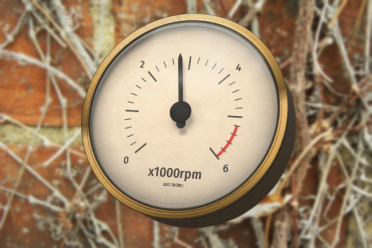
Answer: 2800 rpm
